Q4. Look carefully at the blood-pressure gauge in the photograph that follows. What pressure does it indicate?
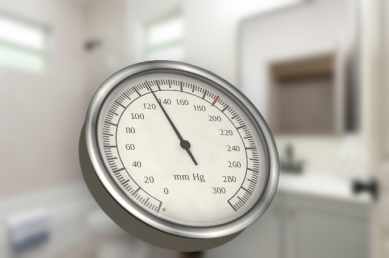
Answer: 130 mmHg
